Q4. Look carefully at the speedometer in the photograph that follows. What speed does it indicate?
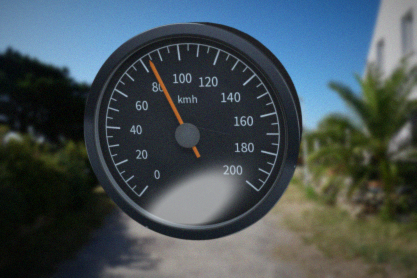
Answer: 85 km/h
